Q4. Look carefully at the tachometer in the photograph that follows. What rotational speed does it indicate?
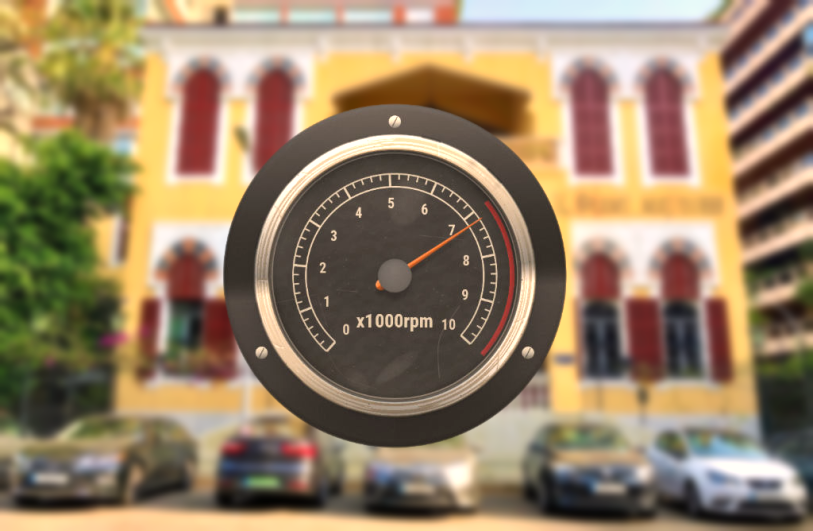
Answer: 7200 rpm
